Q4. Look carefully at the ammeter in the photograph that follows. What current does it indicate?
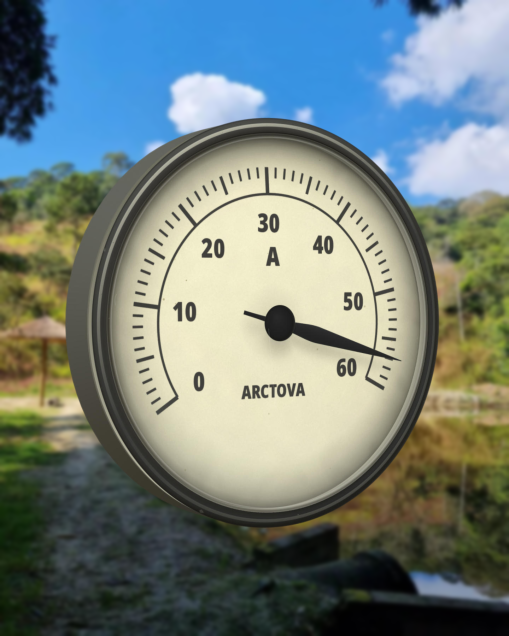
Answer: 57 A
